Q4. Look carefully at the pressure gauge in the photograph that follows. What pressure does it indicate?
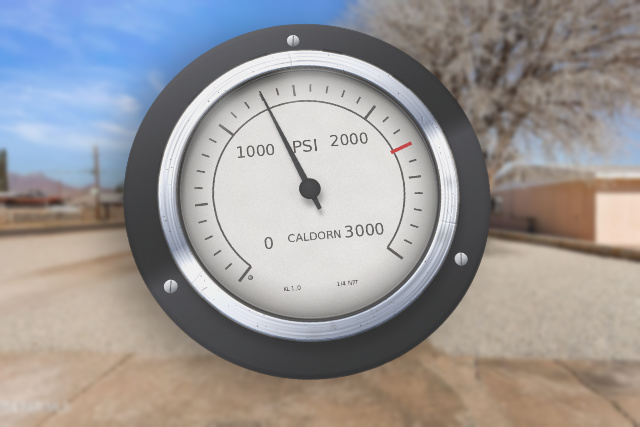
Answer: 1300 psi
